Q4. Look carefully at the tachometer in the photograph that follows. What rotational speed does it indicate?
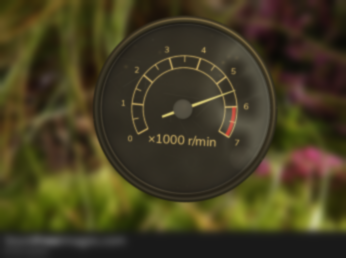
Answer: 5500 rpm
